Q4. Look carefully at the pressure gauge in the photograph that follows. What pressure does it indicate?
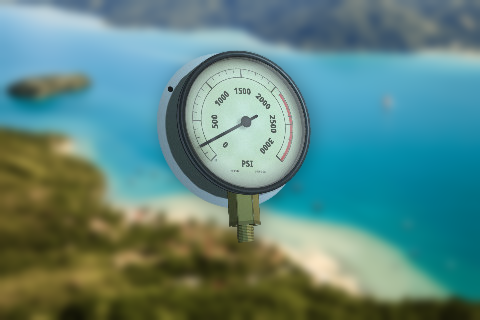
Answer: 200 psi
